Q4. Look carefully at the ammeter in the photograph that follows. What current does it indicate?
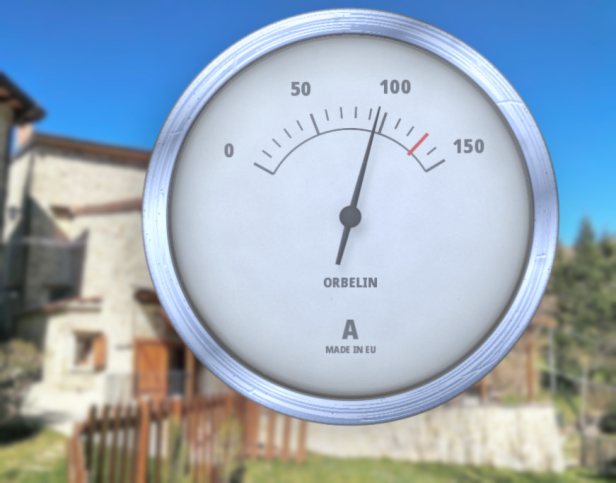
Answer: 95 A
